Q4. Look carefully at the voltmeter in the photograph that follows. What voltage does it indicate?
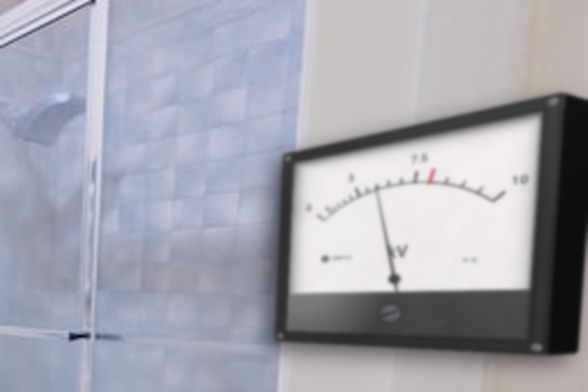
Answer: 6 kV
